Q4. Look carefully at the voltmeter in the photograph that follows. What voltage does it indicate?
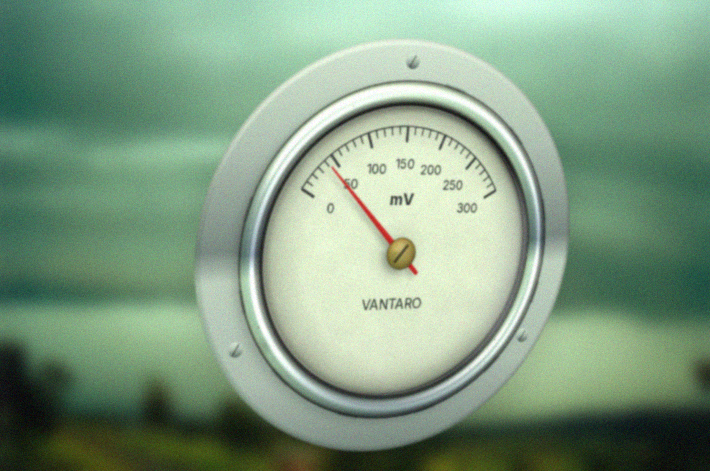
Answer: 40 mV
